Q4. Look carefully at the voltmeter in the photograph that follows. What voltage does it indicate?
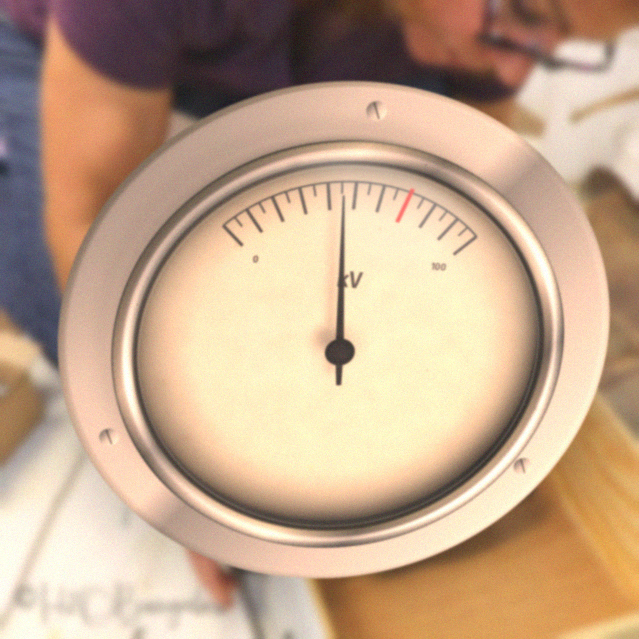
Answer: 45 kV
